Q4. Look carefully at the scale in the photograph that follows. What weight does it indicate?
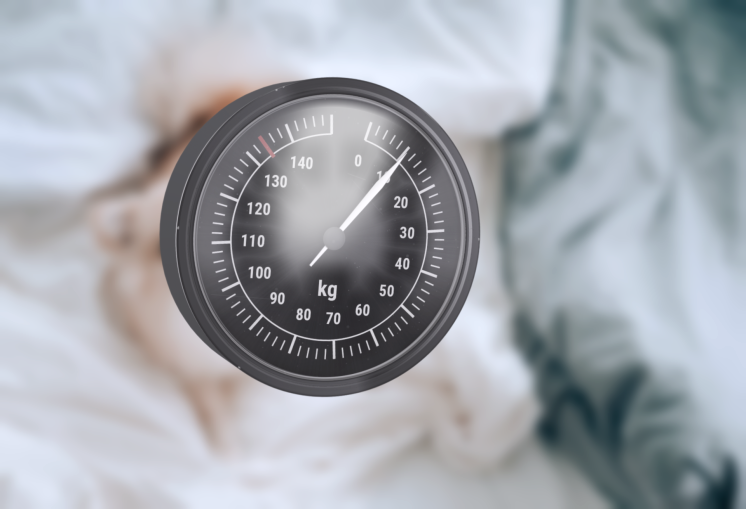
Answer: 10 kg
